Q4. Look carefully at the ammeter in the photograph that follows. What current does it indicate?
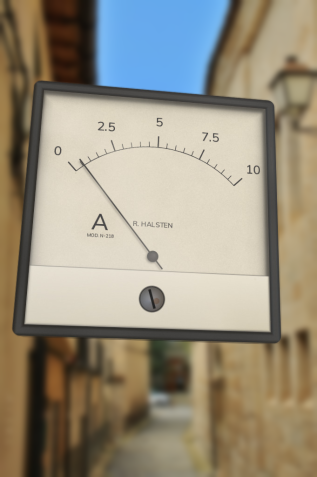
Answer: 0.5 A
